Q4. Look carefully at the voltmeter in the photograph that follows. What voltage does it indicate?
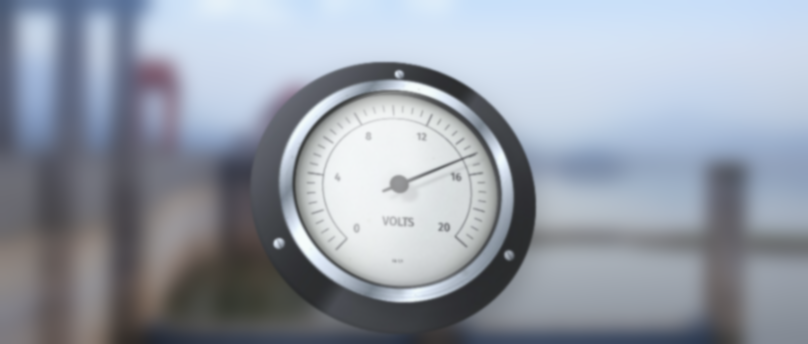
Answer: 15 V
